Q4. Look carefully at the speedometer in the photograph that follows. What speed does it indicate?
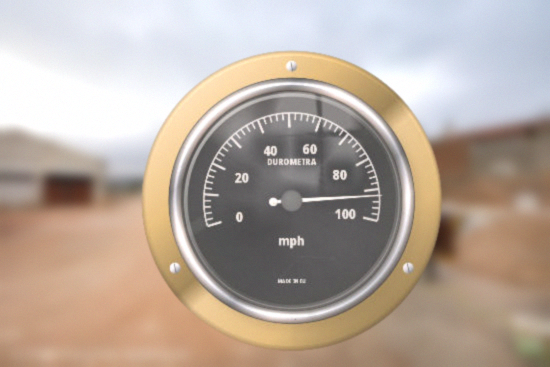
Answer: 92 mph
